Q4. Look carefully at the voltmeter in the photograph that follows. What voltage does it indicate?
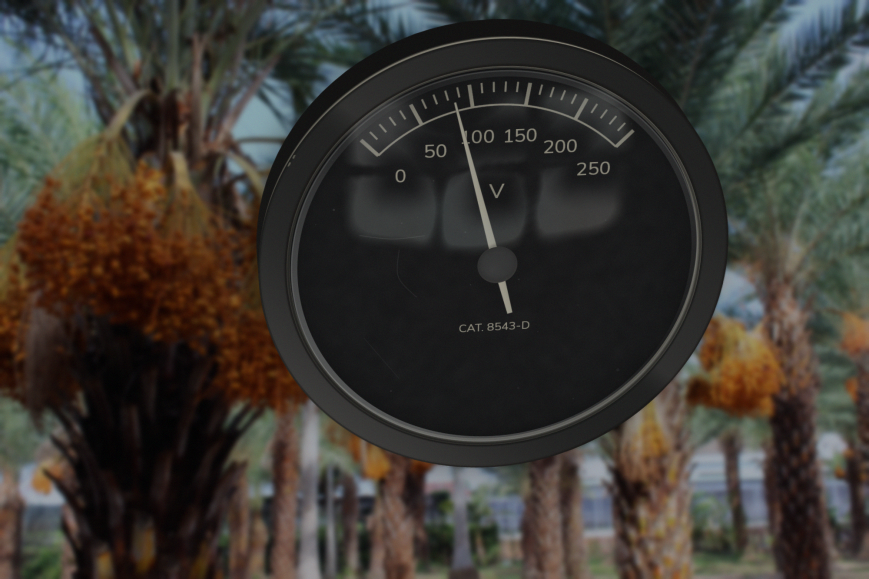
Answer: 85 V
